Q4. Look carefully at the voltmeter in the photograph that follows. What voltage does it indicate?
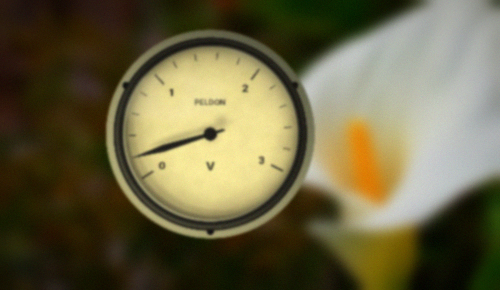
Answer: 0.2 V
